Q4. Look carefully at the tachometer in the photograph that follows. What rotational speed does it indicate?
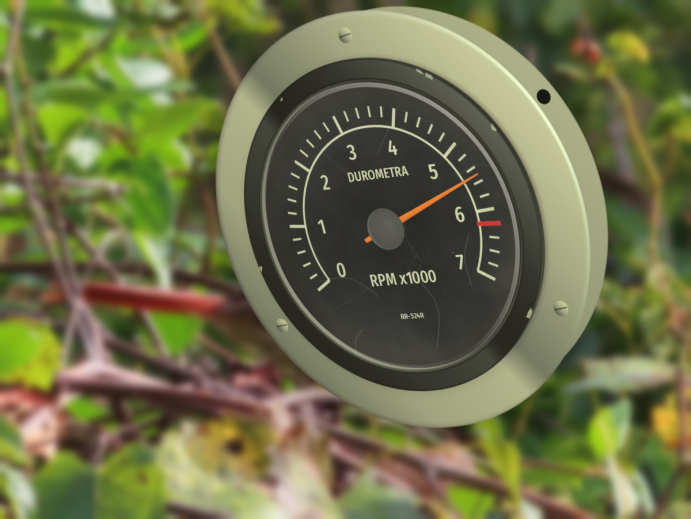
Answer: 5500 rpm
